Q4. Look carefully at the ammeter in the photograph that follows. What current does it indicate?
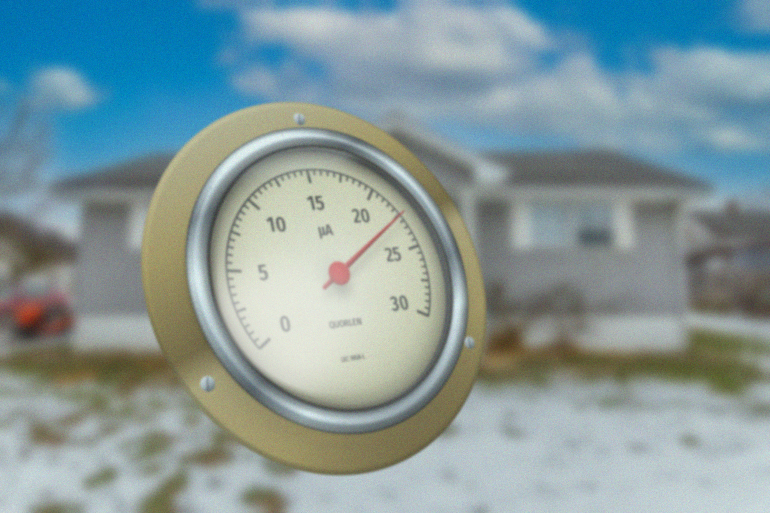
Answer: 22.5 µA
